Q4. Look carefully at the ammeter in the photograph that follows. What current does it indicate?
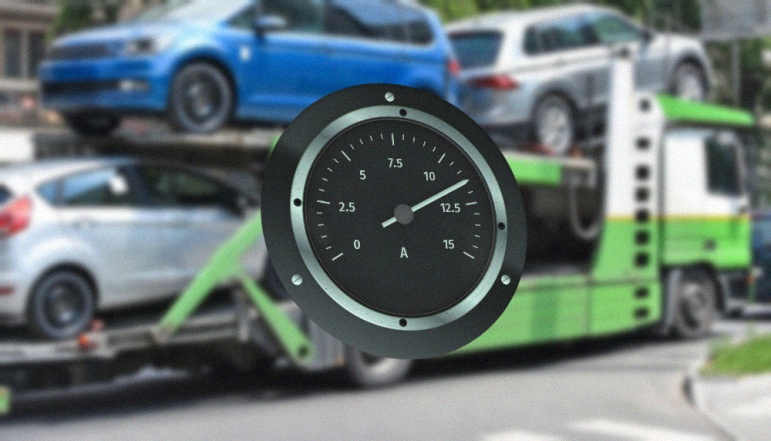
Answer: 11.5 A
